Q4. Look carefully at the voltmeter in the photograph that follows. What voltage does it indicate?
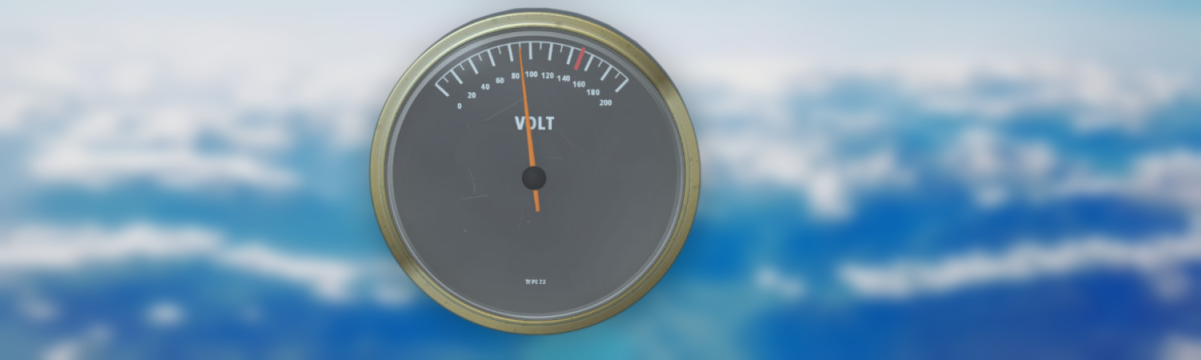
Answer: 90 V
